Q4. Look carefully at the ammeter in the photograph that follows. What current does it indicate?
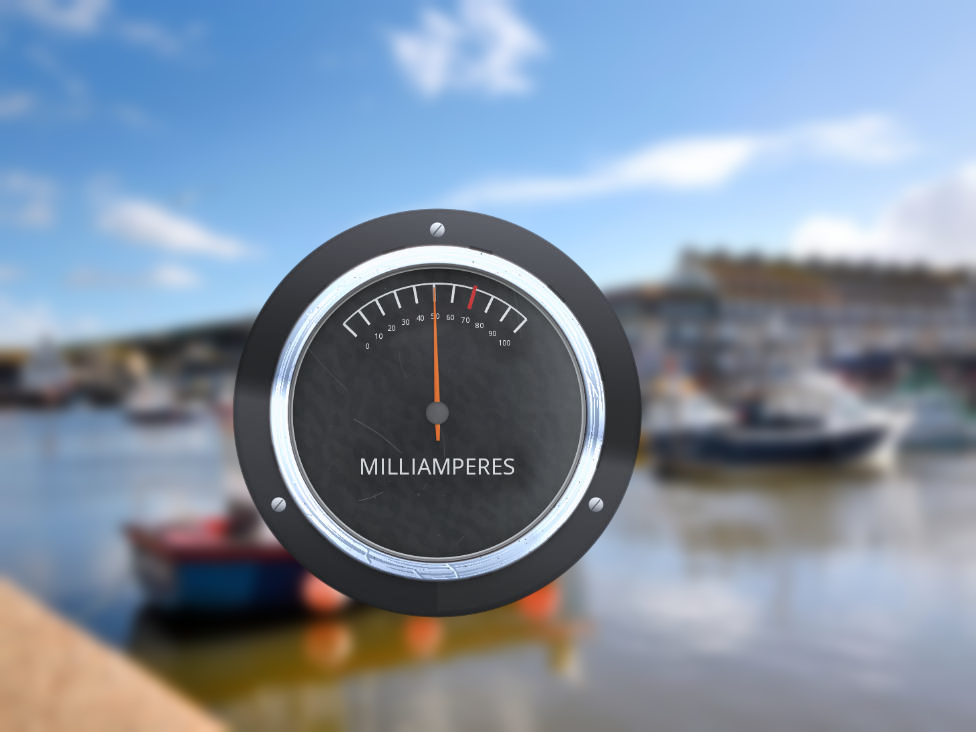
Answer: 50 mA
